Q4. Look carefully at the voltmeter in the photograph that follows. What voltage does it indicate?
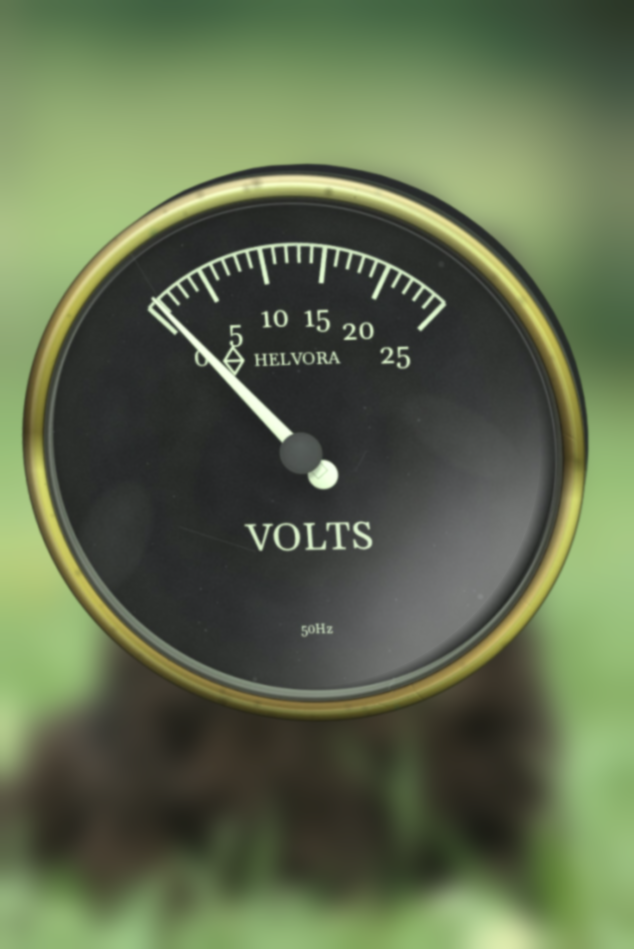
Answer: 1 V
